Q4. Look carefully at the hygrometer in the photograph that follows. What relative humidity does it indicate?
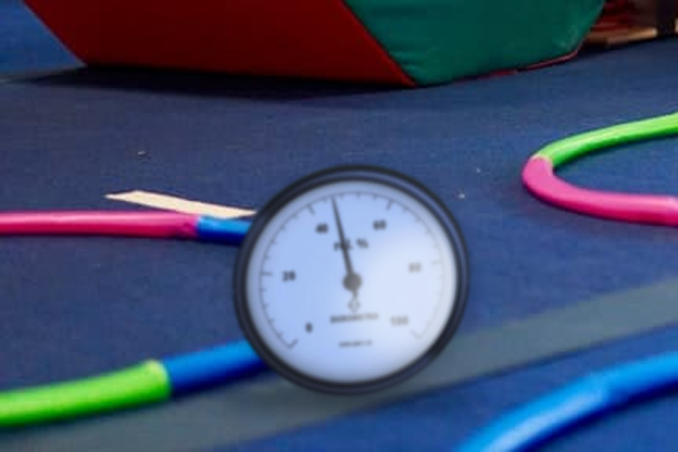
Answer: 46 %
